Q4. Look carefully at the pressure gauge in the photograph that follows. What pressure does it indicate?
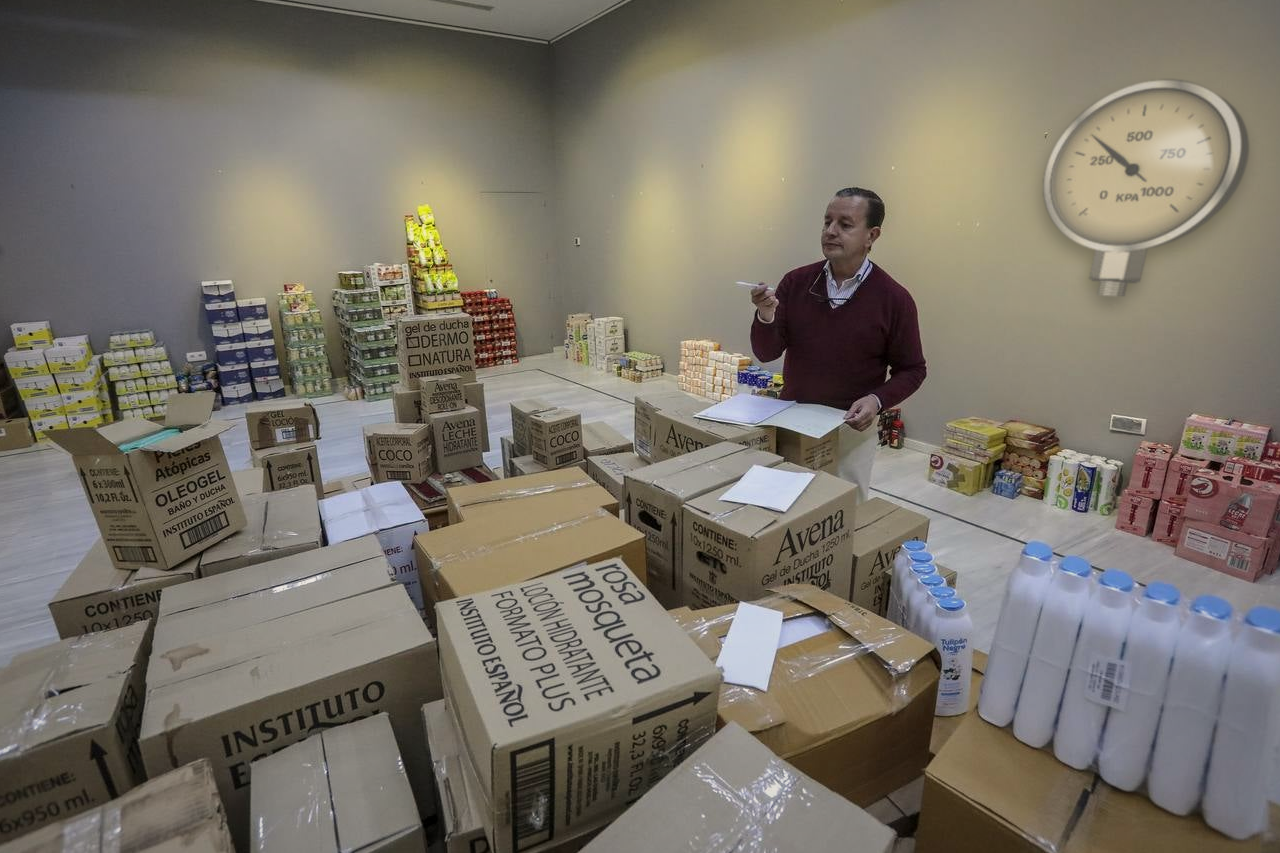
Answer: 325 kPa
